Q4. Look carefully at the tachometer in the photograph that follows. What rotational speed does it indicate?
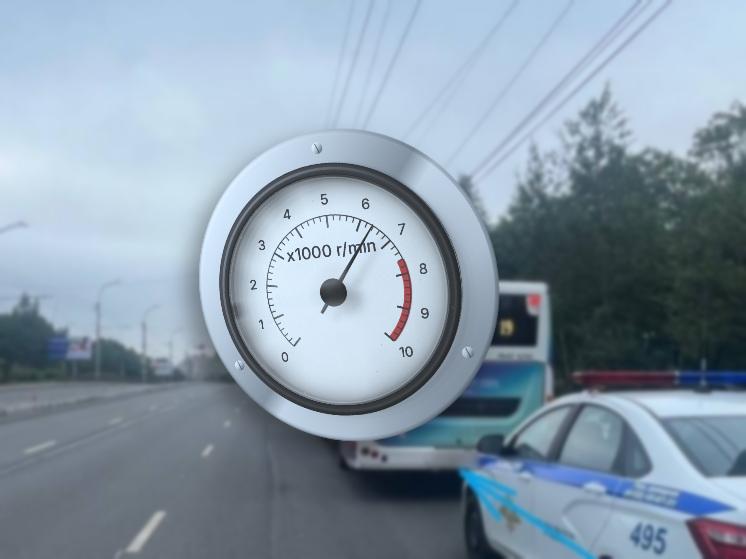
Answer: 6400 rpm
